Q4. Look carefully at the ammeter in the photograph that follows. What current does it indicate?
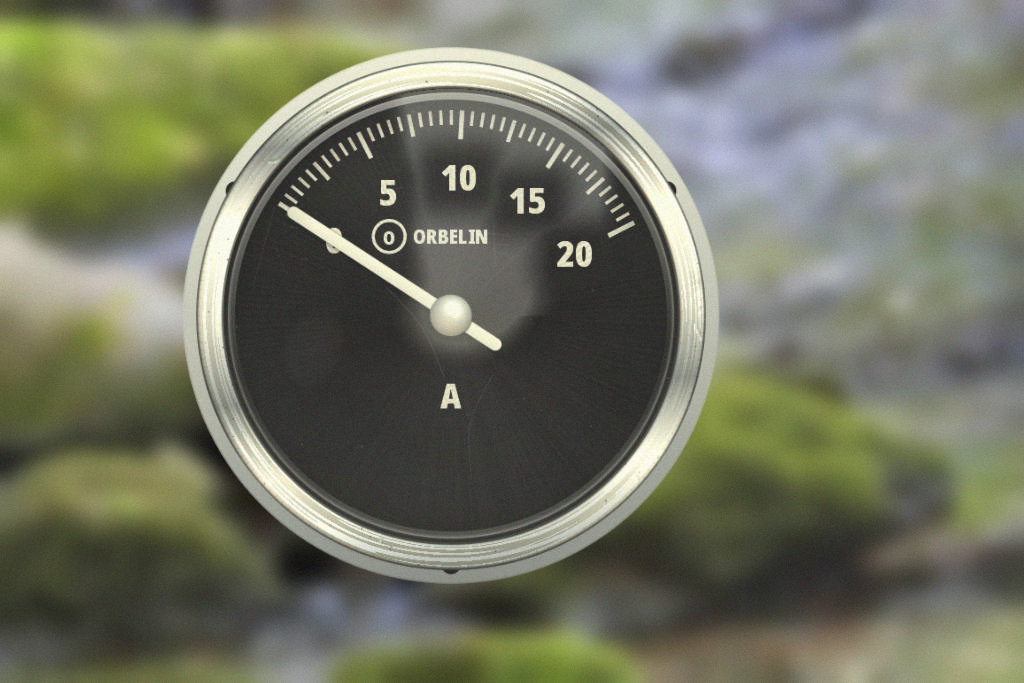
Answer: 0 A
